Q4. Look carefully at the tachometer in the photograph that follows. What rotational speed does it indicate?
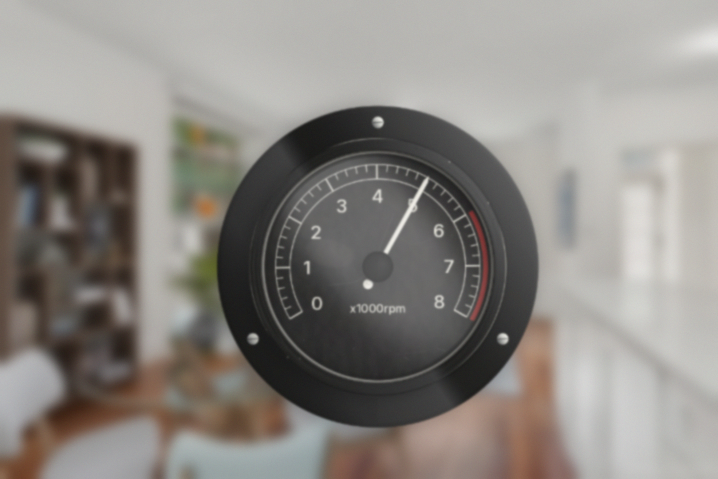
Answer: 5000 rpm
